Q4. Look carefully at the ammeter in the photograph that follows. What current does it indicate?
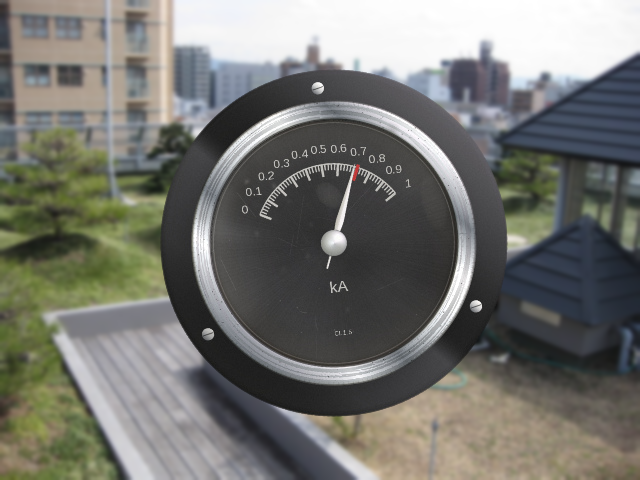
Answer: 0.7 kA
